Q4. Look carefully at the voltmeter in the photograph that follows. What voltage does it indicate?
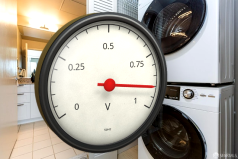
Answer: 0.9 V
